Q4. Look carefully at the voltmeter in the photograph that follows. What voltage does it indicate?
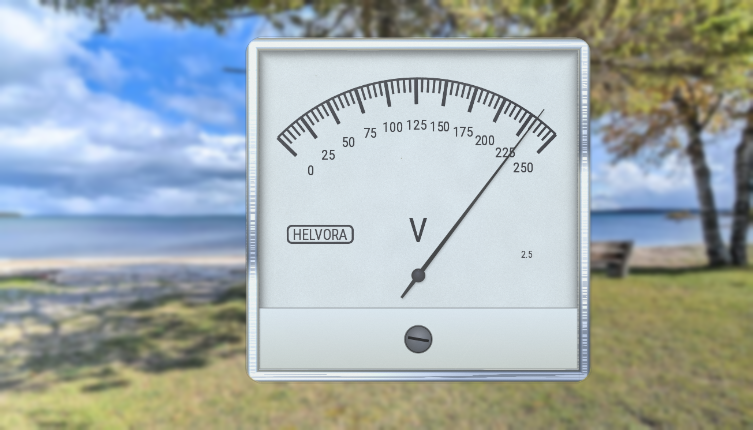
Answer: 230 V
